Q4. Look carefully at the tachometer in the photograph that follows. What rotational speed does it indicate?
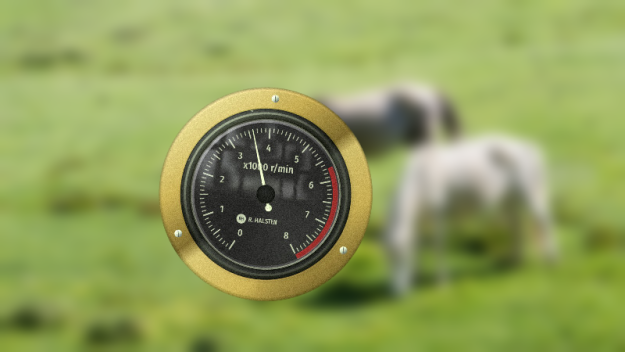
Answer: 3600 rpm
